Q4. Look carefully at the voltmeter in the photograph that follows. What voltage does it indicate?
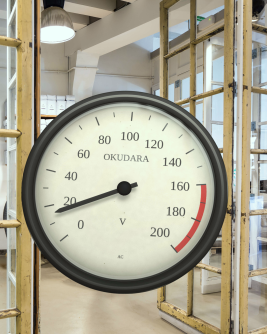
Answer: 15 V
